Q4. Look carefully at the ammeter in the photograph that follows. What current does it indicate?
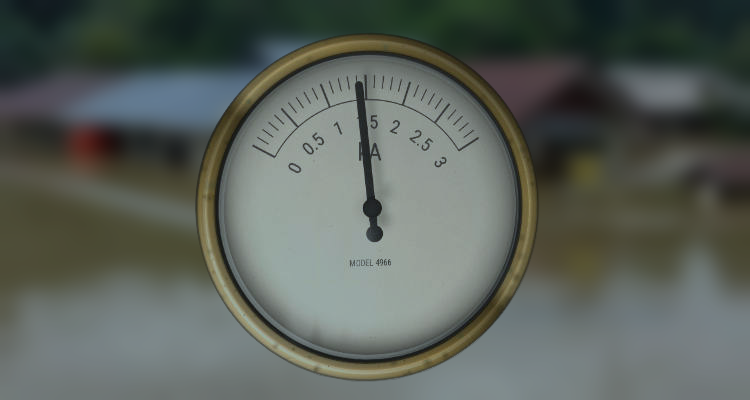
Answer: 1.4 kA
